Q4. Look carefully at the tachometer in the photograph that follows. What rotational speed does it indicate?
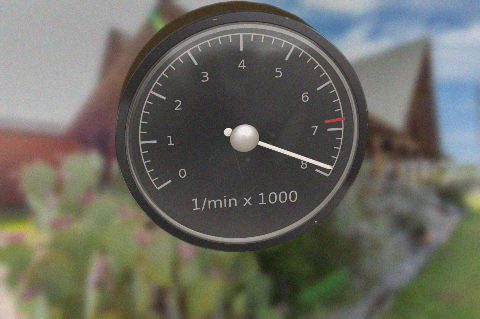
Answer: 7800 rpm
